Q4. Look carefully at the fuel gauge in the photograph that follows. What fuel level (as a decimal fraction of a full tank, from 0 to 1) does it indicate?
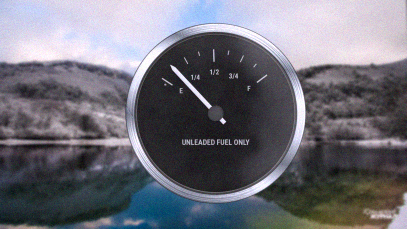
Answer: 0.125
